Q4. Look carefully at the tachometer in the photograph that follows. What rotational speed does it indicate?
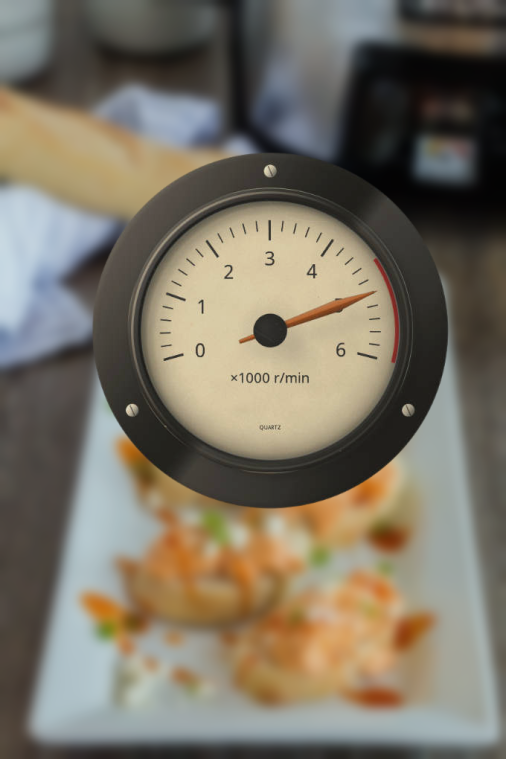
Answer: 5000 rpm
